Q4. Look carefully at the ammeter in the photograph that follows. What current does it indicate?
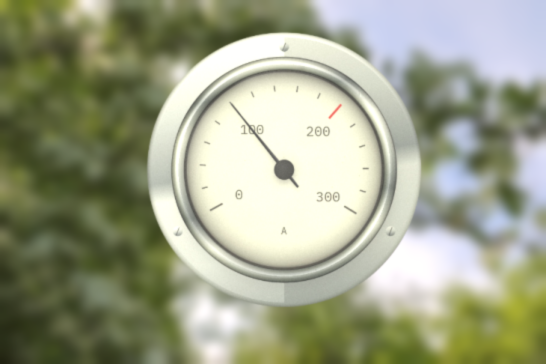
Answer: 100 A
